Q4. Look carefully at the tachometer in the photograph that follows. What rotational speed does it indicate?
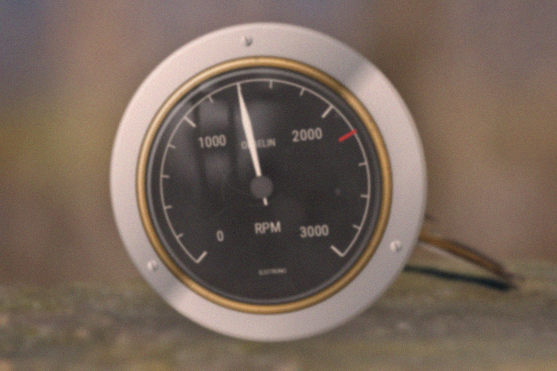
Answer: 1400 rpm
